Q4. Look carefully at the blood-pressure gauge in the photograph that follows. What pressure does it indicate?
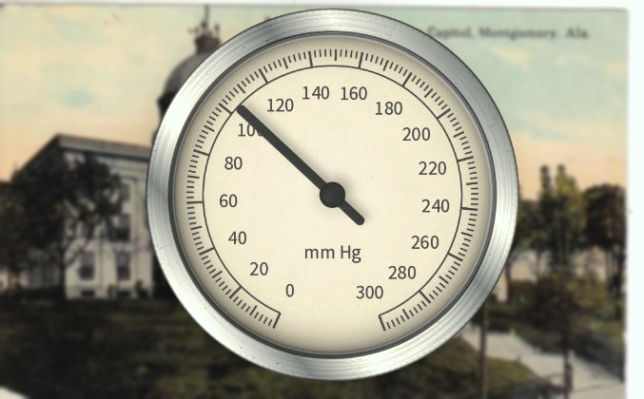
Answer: 104 mmHg
